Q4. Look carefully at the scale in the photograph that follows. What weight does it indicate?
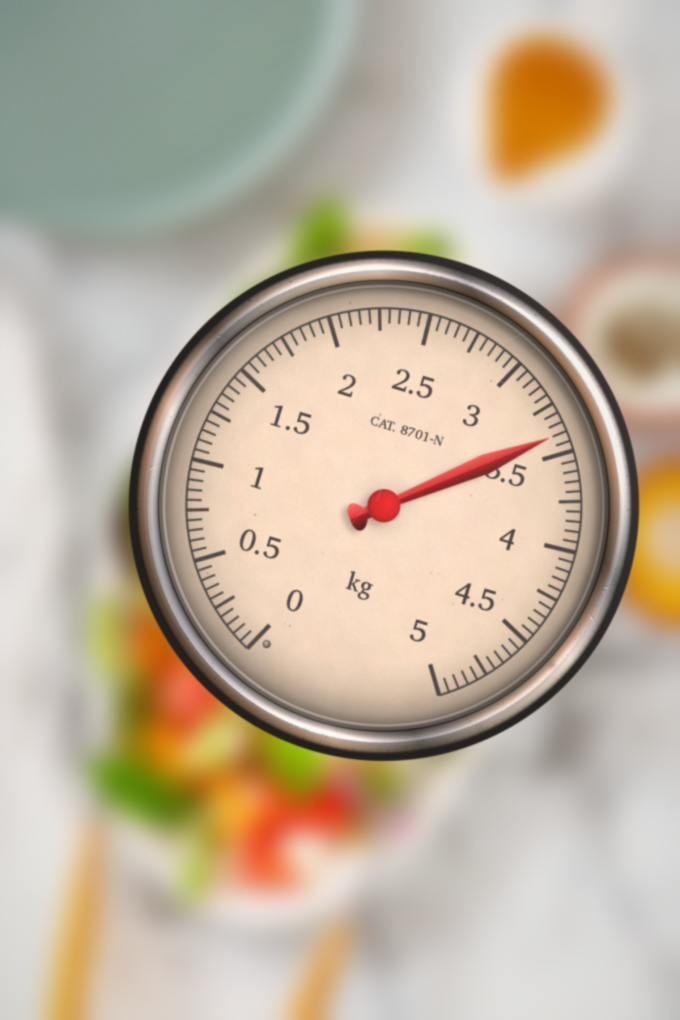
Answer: 3.4 kg
